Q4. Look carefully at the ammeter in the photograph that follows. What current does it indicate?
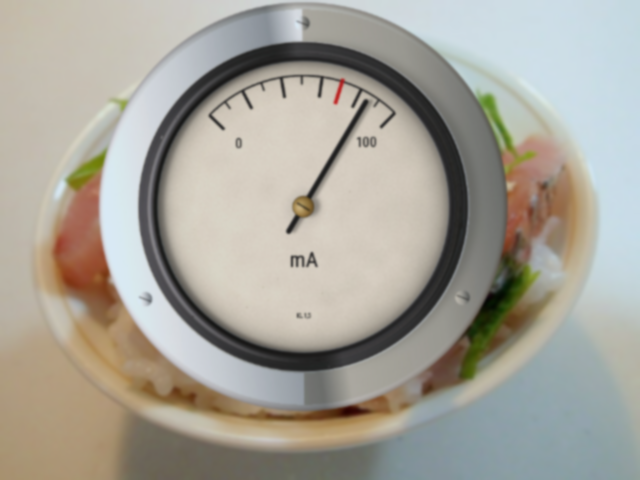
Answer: 85 mA
